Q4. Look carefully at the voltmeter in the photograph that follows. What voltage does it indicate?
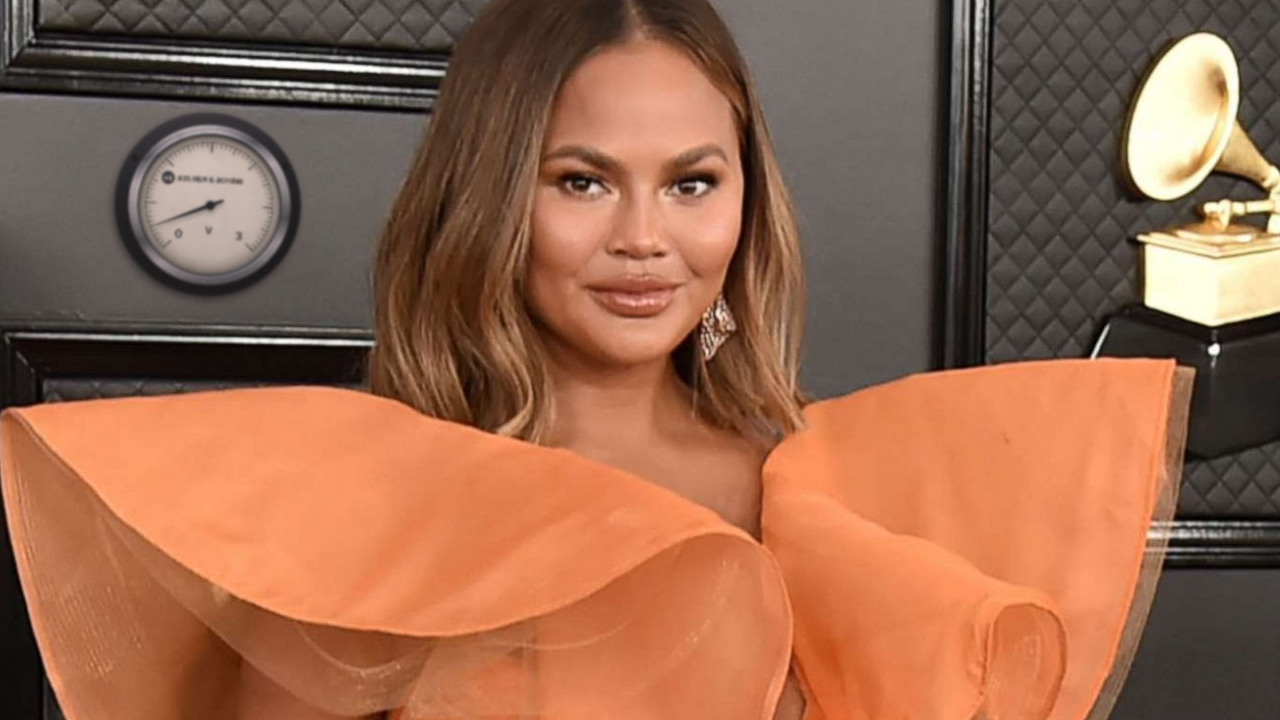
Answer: 0.25 V
